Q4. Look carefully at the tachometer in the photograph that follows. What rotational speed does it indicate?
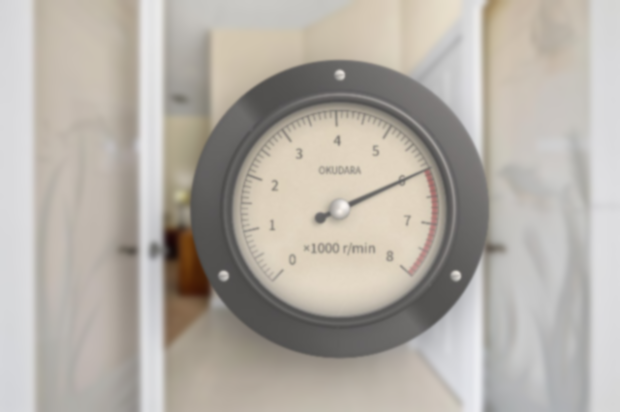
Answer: 6000 rpm
